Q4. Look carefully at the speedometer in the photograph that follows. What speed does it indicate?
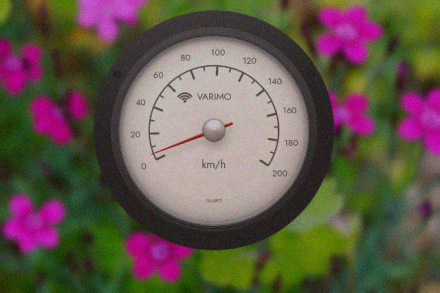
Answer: 5 km/h
